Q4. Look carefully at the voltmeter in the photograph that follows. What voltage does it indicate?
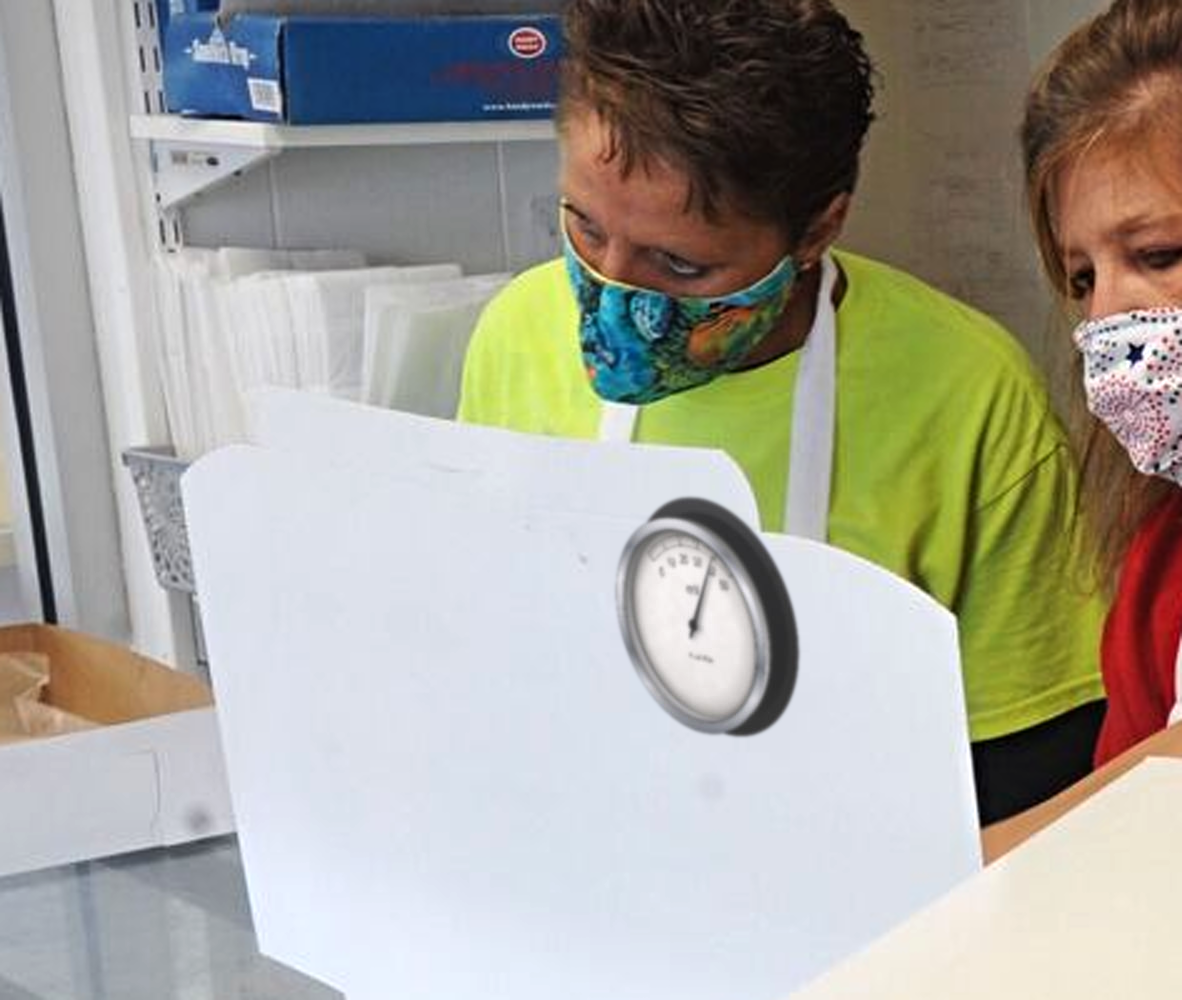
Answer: 40 mV
